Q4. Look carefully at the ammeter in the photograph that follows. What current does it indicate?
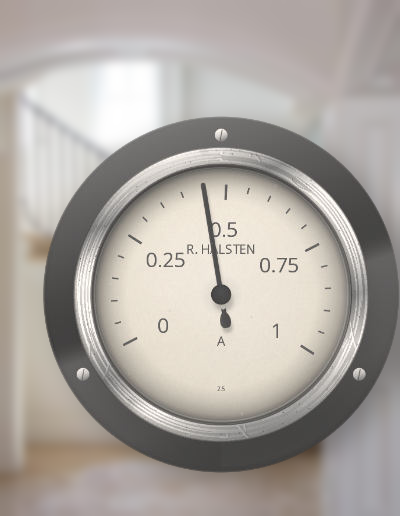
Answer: 0.45 A
